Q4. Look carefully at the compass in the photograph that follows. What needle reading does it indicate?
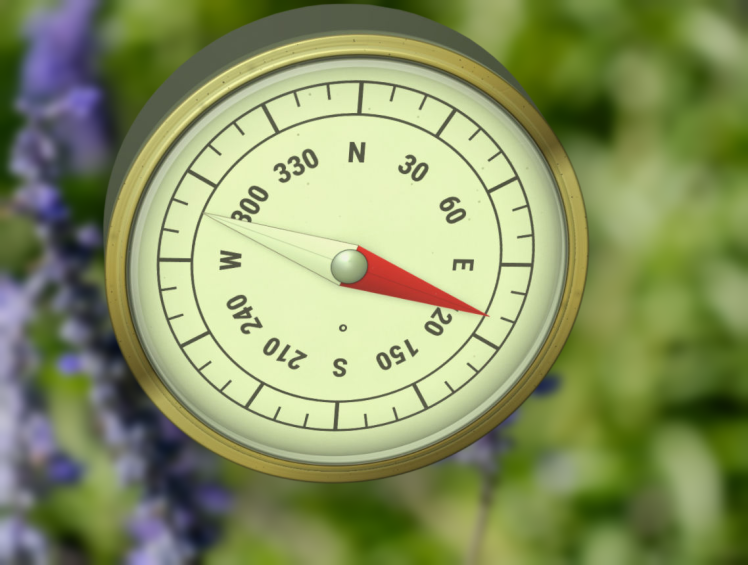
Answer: 110 °
